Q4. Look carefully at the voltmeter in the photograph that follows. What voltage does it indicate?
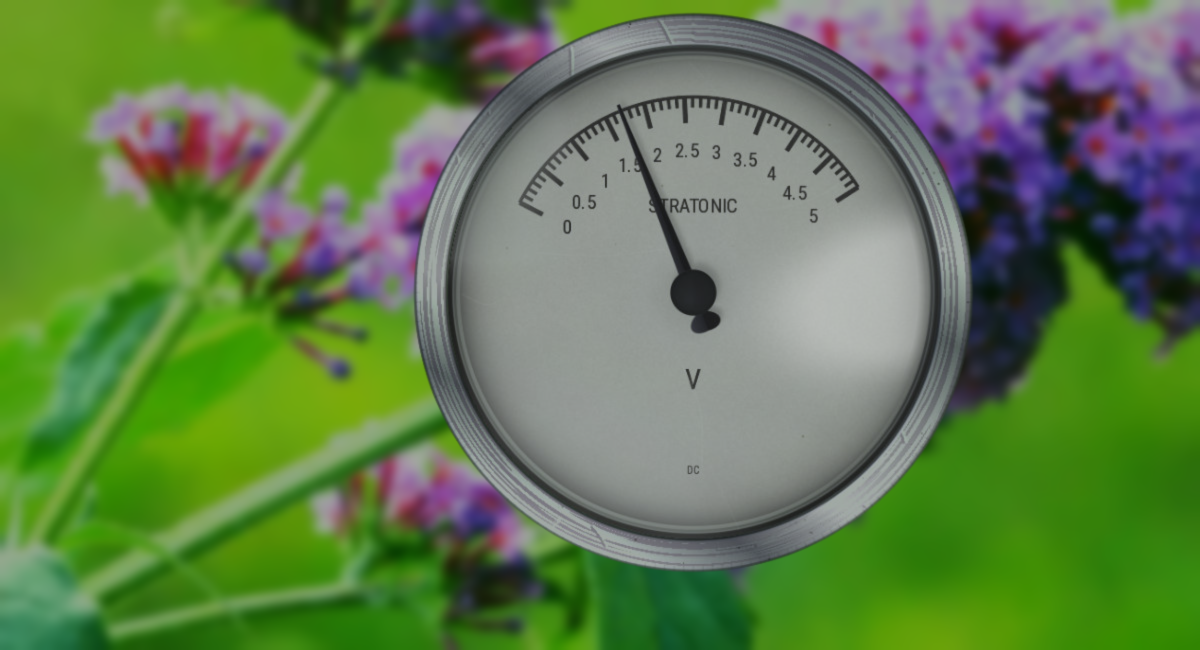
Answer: 1.7 V
